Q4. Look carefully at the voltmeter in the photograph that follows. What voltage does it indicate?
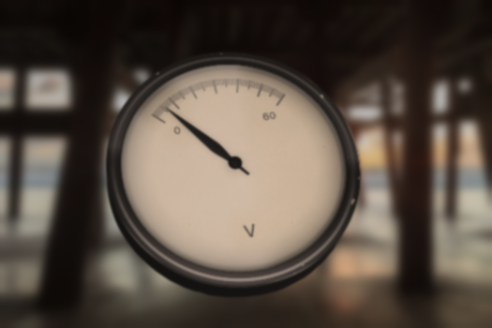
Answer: 5 V
